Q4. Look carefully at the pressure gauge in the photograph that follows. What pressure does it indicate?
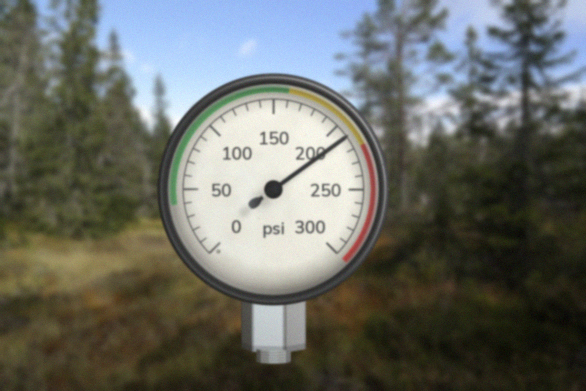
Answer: 210 psi
